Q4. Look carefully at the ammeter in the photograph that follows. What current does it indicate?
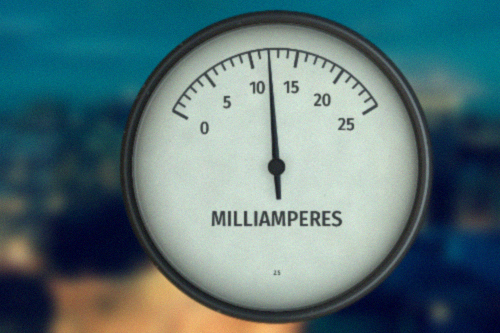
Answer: 12 mA
